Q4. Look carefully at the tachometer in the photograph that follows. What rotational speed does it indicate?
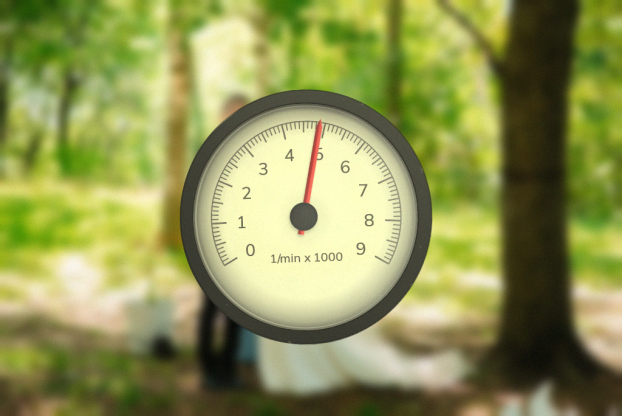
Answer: 4900 rpm
